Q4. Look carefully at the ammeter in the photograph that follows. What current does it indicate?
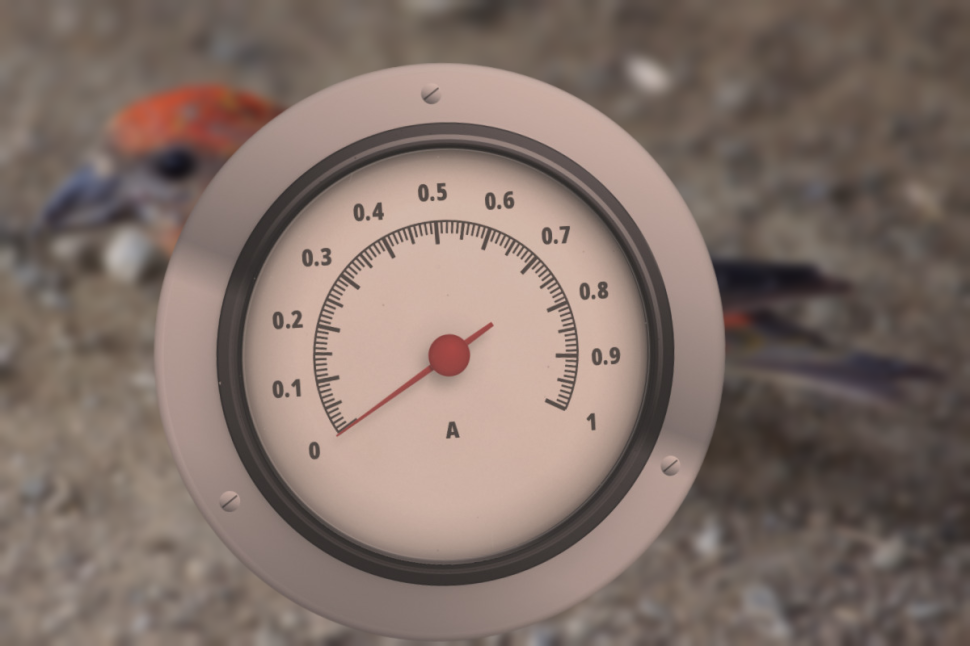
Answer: 0 A
